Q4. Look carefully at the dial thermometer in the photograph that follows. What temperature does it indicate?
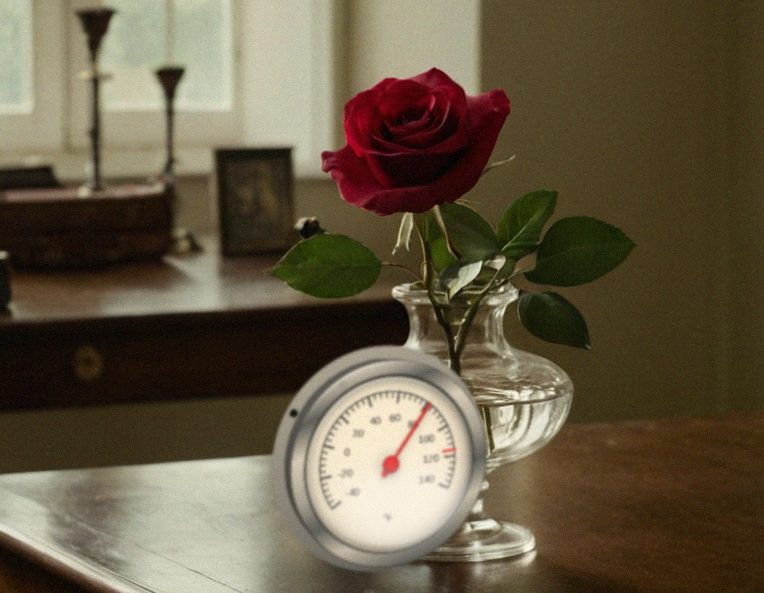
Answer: 80 °F
